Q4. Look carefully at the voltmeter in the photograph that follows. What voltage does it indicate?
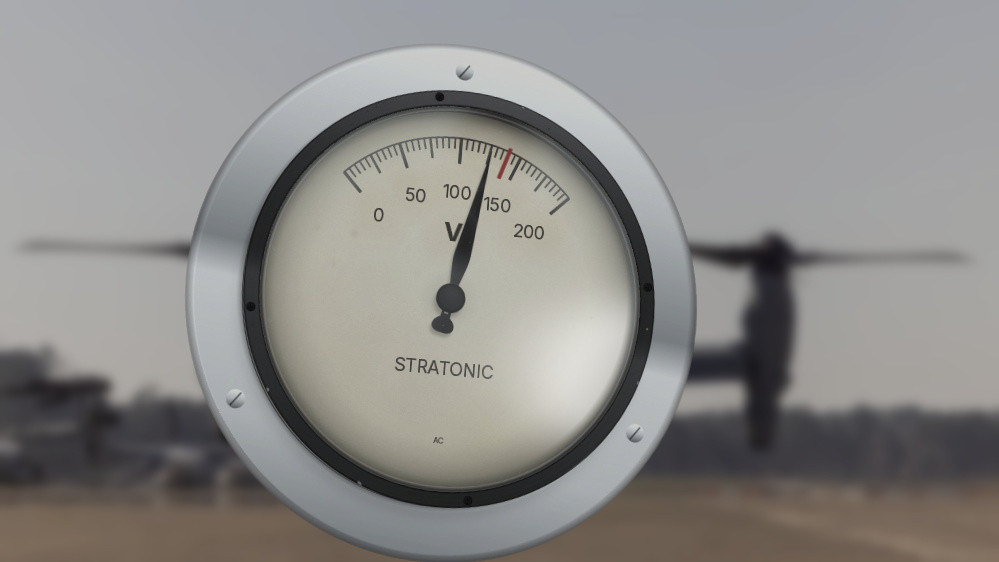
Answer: 125 V
